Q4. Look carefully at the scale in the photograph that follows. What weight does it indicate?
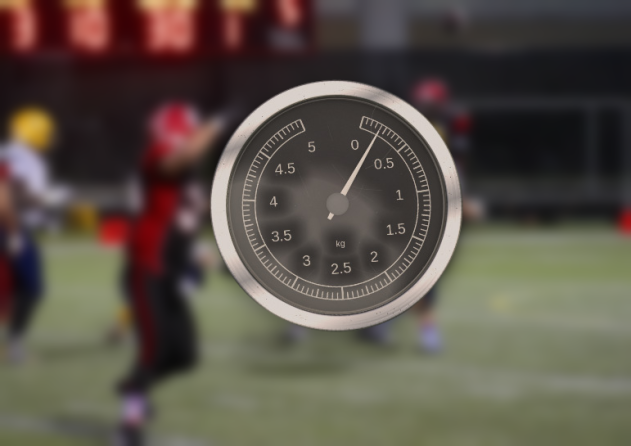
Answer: 0.2 kg
